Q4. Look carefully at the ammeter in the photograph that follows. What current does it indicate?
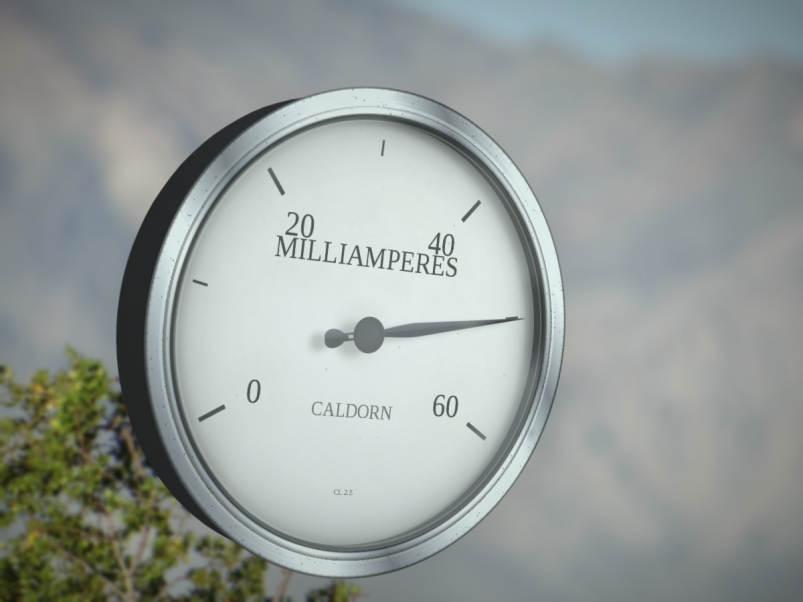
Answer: 50 mA
